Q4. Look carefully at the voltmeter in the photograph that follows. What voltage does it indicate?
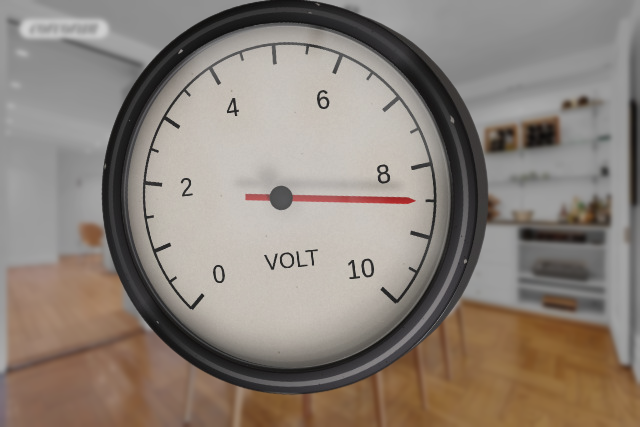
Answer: 8.5 V
